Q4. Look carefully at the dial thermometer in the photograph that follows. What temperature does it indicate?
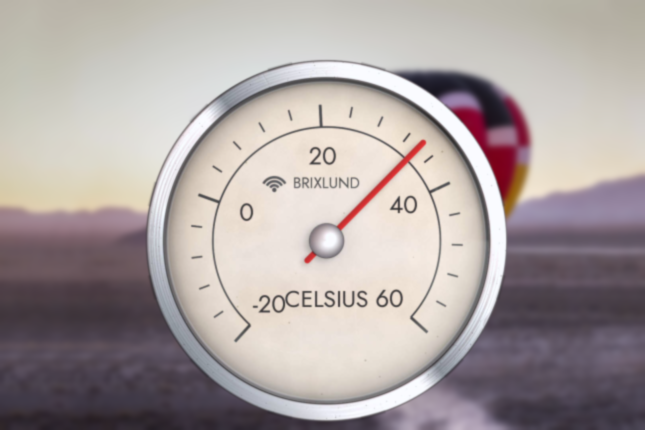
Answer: 34 °C
